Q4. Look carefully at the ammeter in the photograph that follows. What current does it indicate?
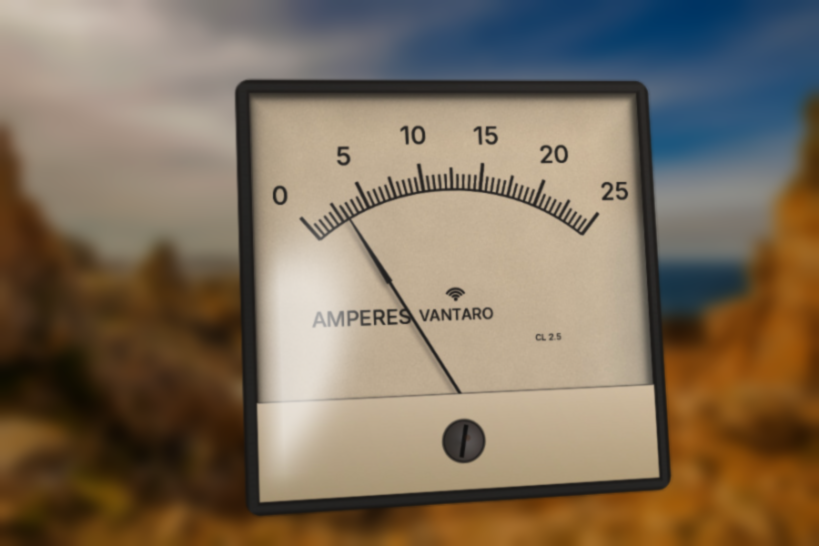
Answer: 3 A
